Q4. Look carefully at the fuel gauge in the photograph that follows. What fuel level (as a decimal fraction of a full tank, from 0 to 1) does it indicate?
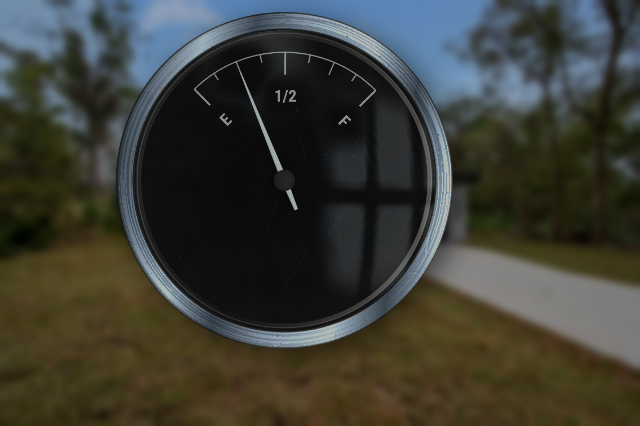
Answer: 0.25
